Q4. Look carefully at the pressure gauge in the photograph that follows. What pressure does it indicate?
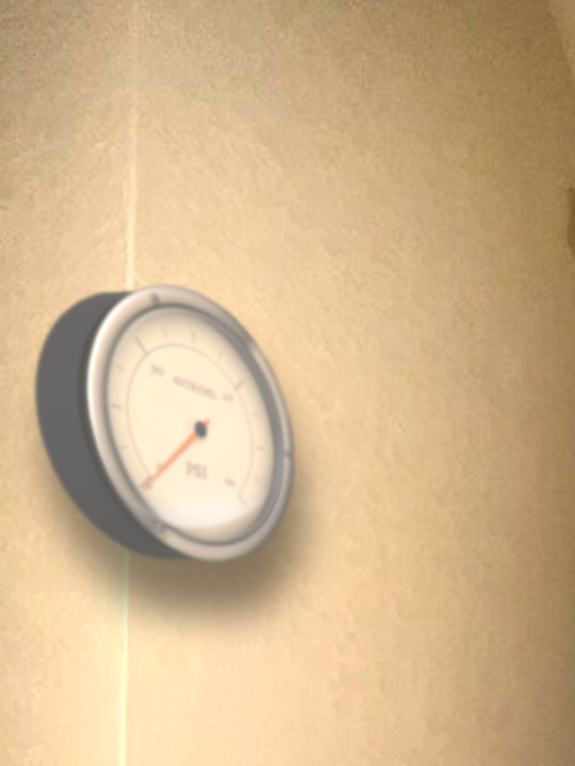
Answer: 0 psi
